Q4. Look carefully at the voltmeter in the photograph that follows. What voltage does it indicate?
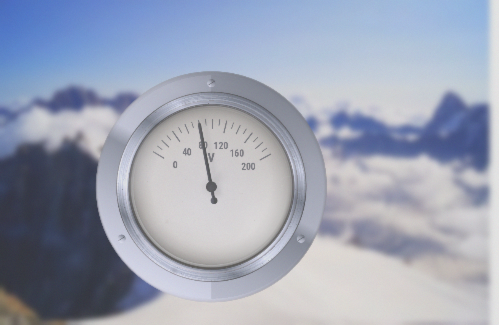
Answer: 80 V
